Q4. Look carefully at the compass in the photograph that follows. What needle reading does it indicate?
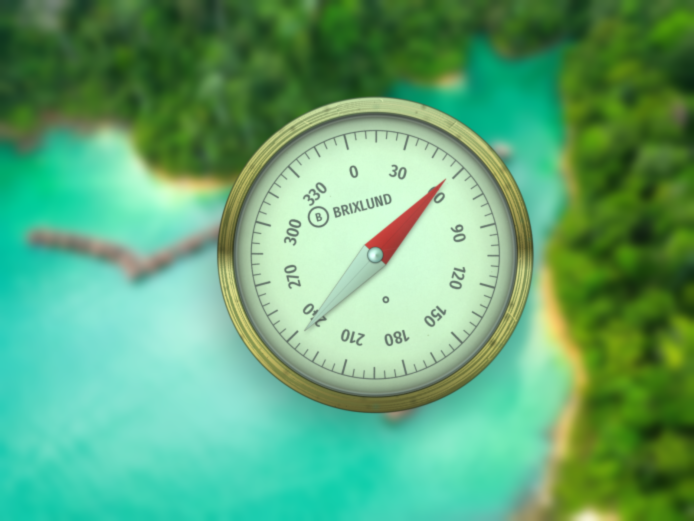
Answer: 57.5 °
